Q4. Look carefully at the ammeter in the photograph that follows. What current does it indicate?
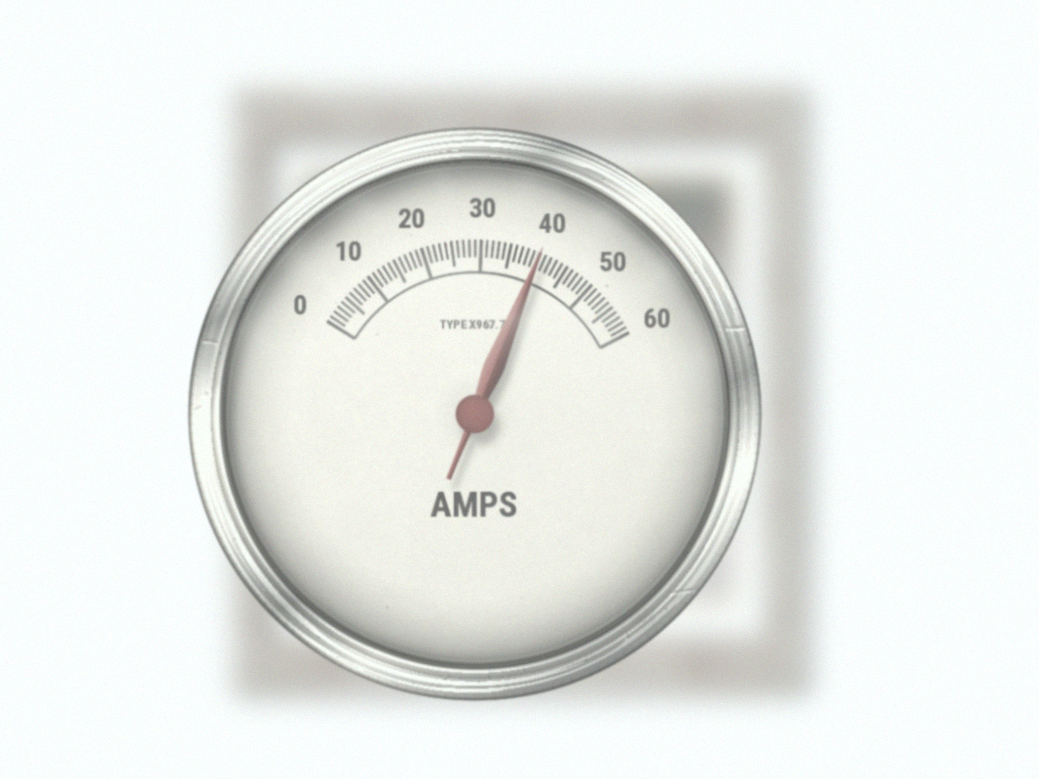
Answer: 40 A
